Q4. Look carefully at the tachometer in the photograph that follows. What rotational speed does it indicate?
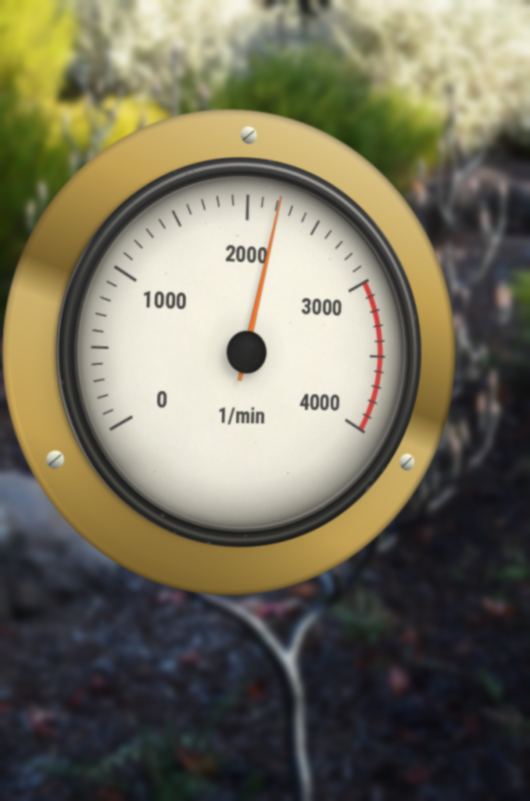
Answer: 2200 rpm
